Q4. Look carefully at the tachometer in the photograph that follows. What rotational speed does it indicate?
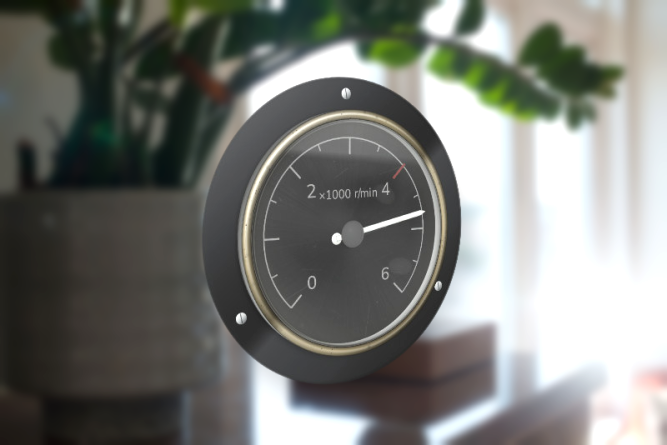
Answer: 4750 rpm
